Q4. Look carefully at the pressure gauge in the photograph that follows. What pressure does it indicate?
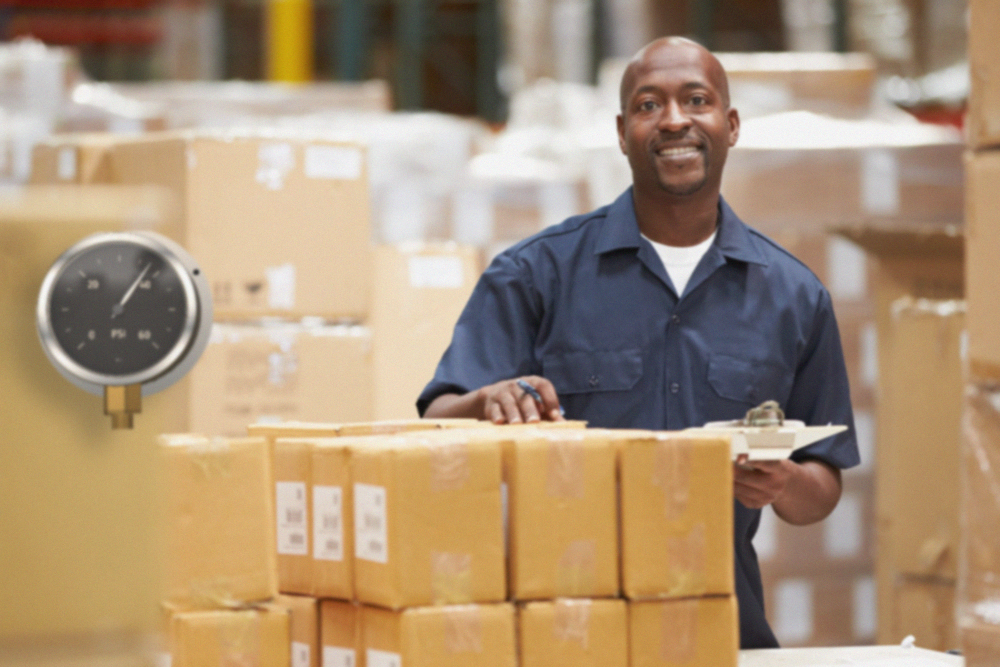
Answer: 37.5 psi
